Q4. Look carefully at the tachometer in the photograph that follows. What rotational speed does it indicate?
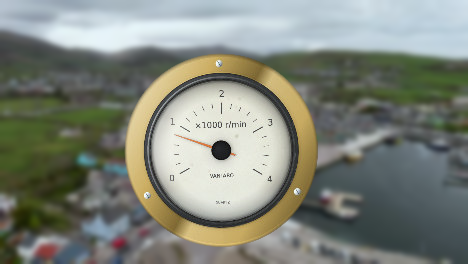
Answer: 800 rpm
